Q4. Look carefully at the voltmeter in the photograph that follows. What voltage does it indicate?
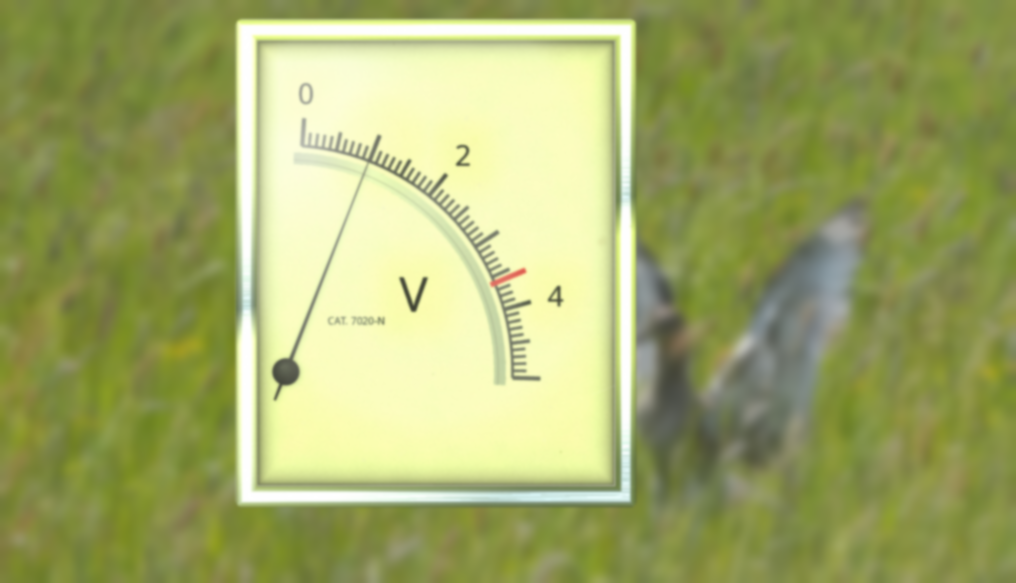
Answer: 1 V
